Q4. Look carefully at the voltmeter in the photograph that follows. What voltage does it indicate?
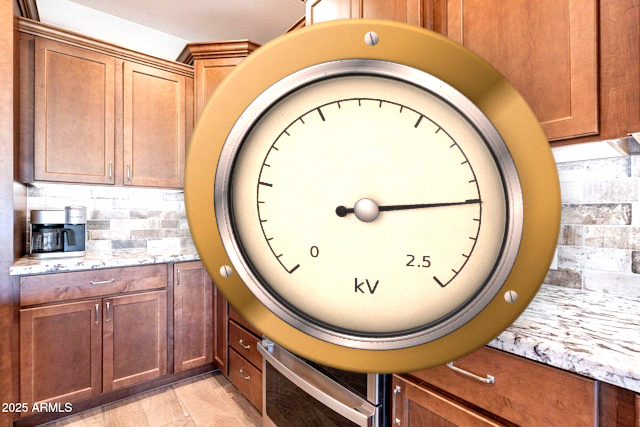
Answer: 2 kV
